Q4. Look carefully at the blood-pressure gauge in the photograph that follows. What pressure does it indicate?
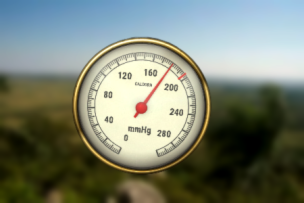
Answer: 180 mmHg
